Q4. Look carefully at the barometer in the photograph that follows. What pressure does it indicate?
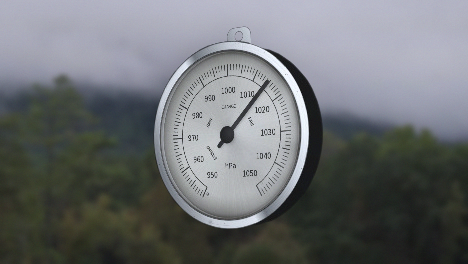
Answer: 1015 hPa
